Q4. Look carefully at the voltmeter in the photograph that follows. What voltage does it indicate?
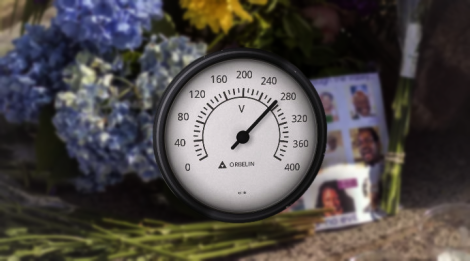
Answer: 270 V
